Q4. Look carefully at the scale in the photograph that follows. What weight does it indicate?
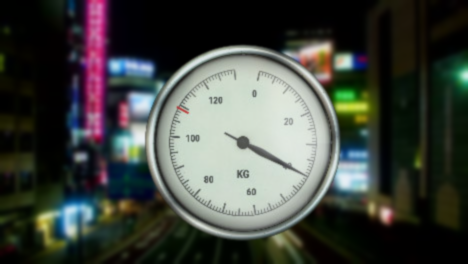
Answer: 40 kg
